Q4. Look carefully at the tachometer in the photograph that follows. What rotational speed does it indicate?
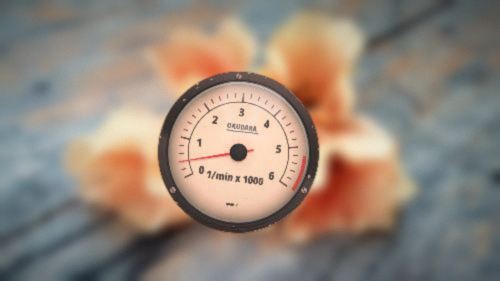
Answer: 400 rpm
